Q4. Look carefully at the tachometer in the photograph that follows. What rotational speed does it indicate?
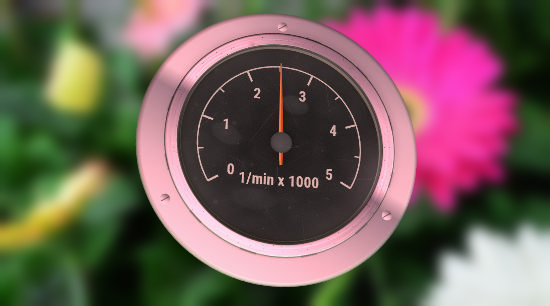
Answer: 2500 rpm
